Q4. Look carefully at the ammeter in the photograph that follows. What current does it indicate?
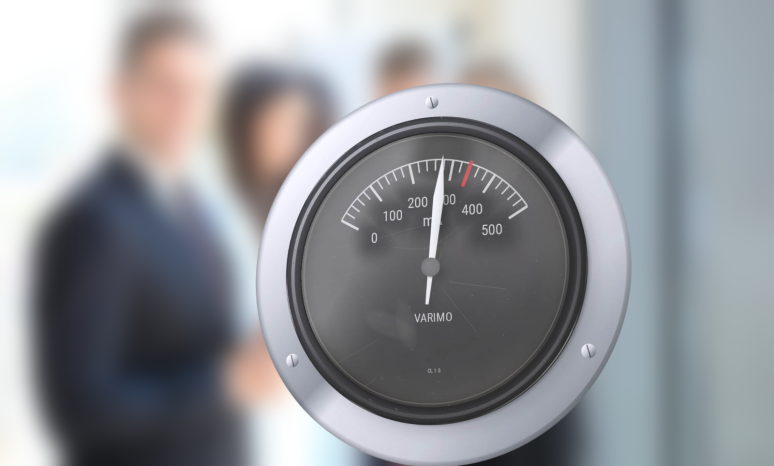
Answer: 280 mA
